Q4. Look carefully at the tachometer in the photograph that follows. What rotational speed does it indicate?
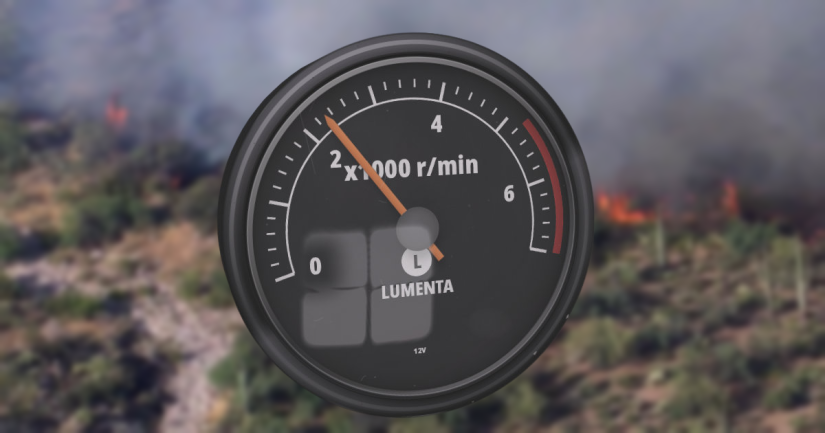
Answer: 2300 rpm
